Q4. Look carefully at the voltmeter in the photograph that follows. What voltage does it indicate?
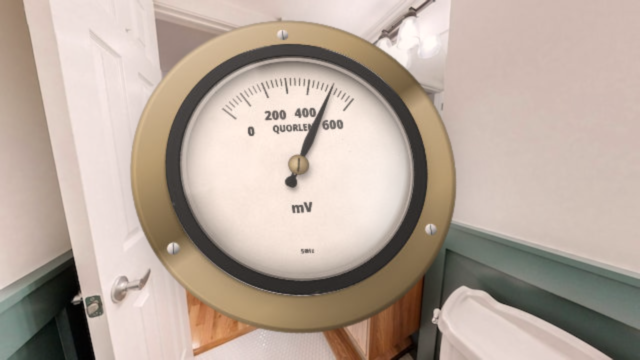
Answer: 500 mV
